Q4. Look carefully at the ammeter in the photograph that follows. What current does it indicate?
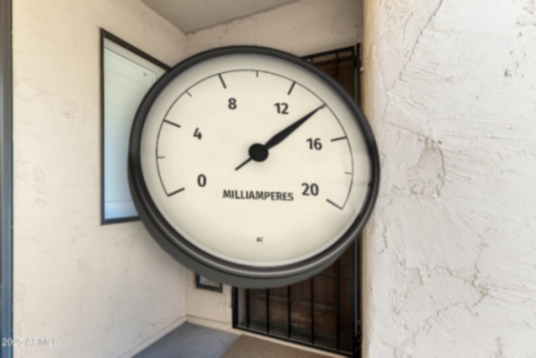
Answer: 14 mA
